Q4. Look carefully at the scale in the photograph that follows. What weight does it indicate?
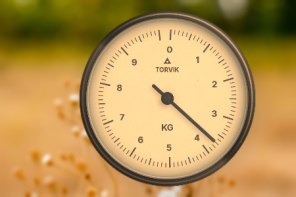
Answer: 3.7 kg
